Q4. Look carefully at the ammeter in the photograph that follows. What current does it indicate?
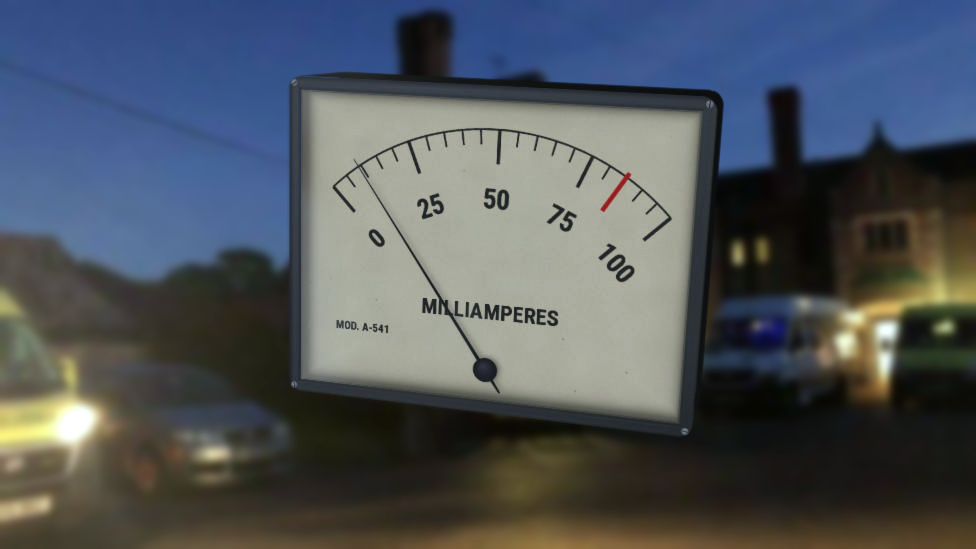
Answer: 10 mA
